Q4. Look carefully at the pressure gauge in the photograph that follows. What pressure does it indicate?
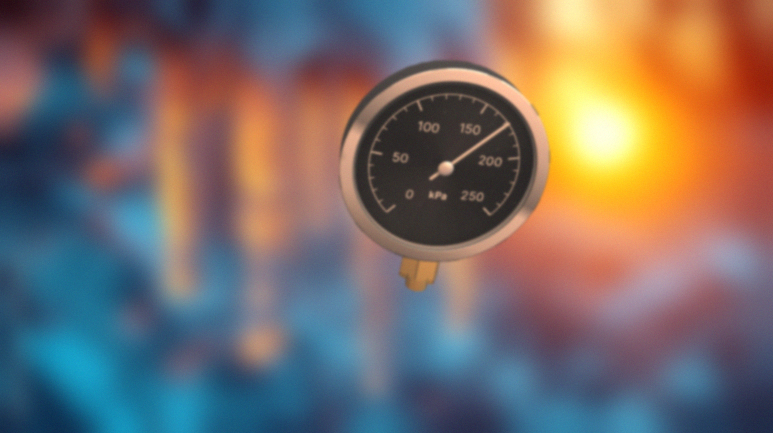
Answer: 170 kPa
